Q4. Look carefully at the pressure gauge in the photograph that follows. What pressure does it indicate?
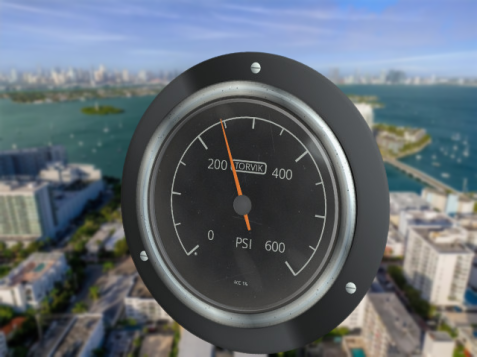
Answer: 250 psi
